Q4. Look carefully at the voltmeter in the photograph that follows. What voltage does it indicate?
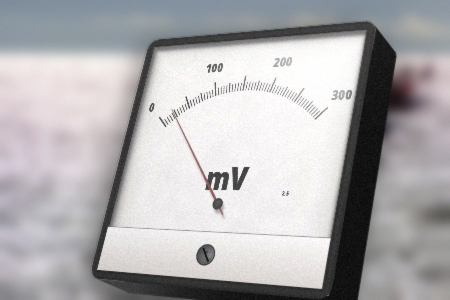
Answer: 25 mV
